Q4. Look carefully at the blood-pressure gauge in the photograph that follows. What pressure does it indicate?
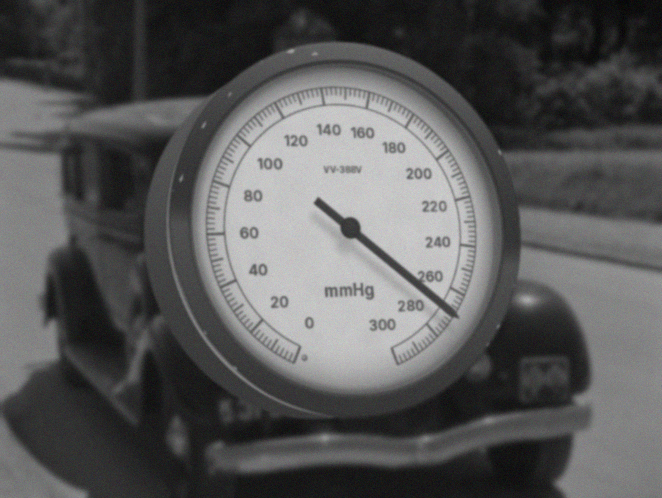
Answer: 270 mmHg
